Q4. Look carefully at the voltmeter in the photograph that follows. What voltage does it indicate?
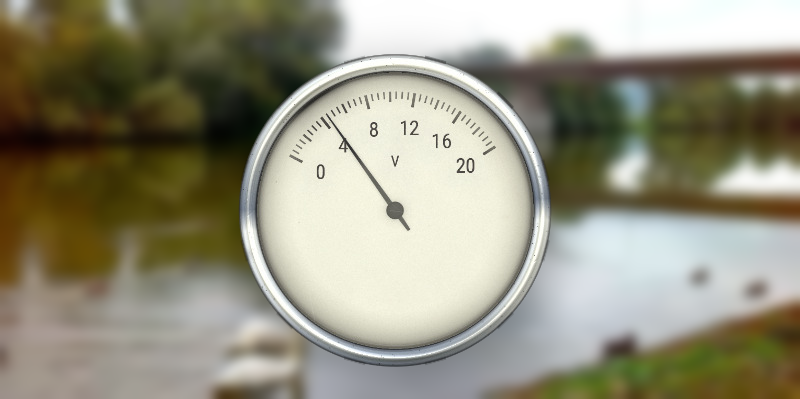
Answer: 4.5 V
